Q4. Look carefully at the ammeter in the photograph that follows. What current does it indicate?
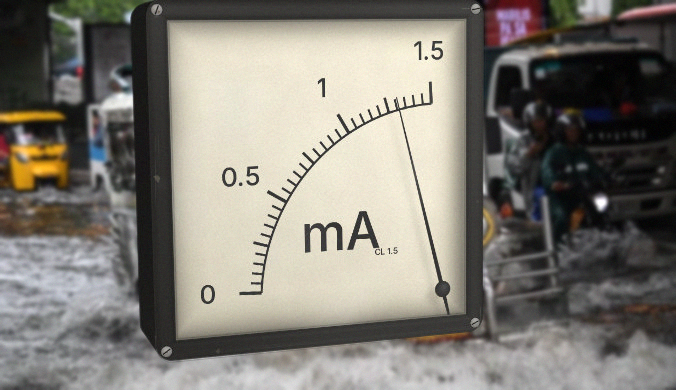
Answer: 1.3 mA
